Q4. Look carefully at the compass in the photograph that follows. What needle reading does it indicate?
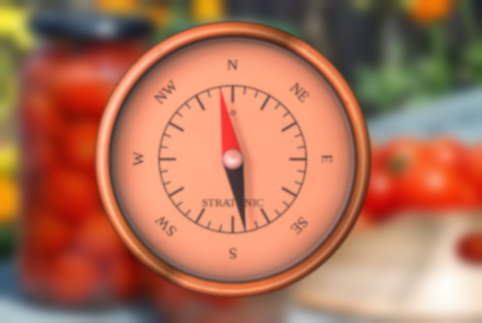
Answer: 350 °
